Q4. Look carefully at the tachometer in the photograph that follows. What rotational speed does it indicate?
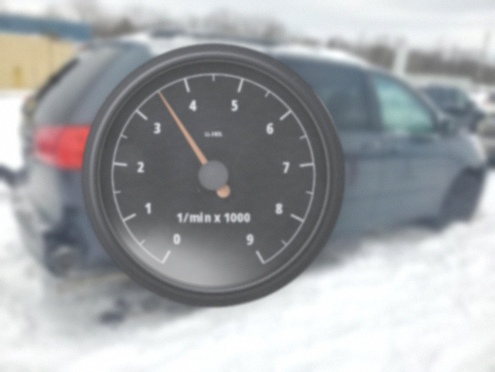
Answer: 3500 rpm
